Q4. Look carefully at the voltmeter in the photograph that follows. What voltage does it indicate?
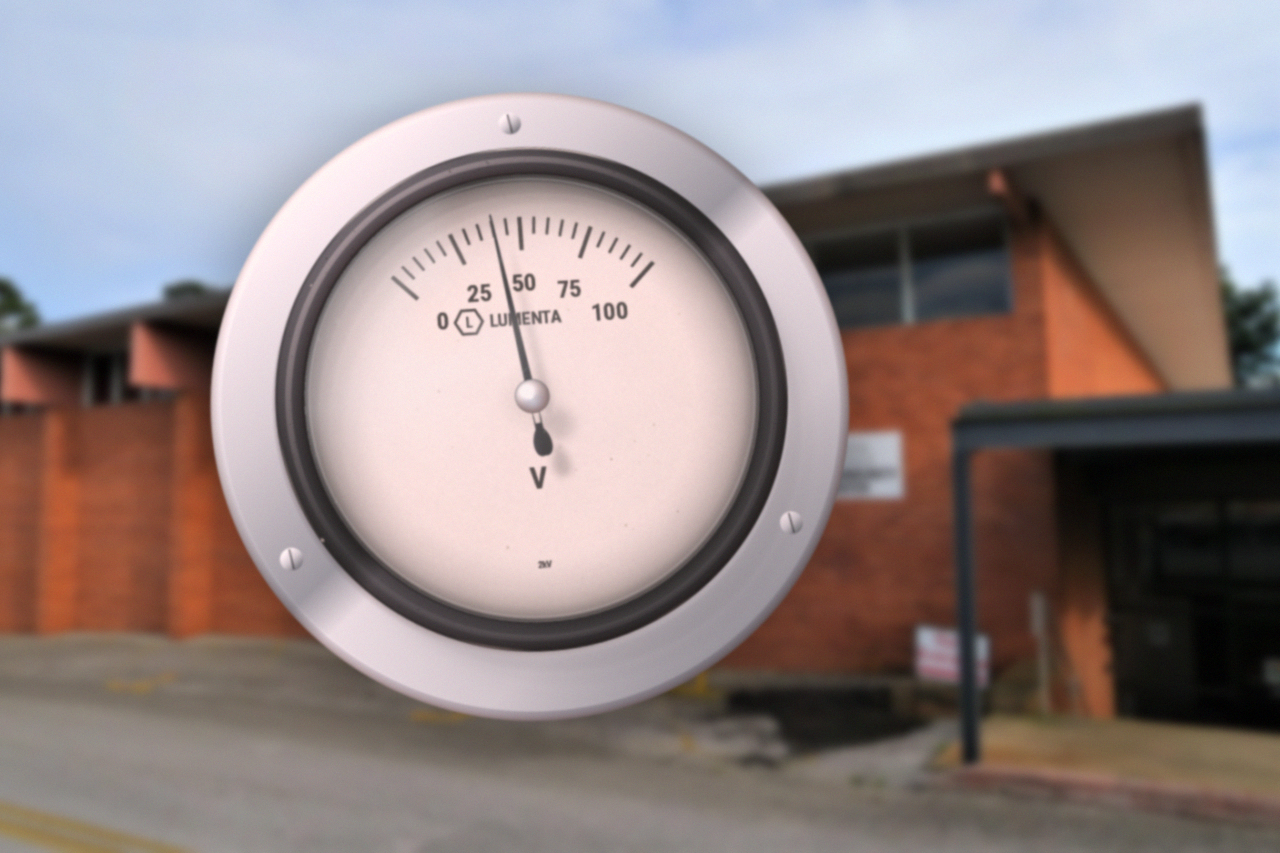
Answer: 40 V
